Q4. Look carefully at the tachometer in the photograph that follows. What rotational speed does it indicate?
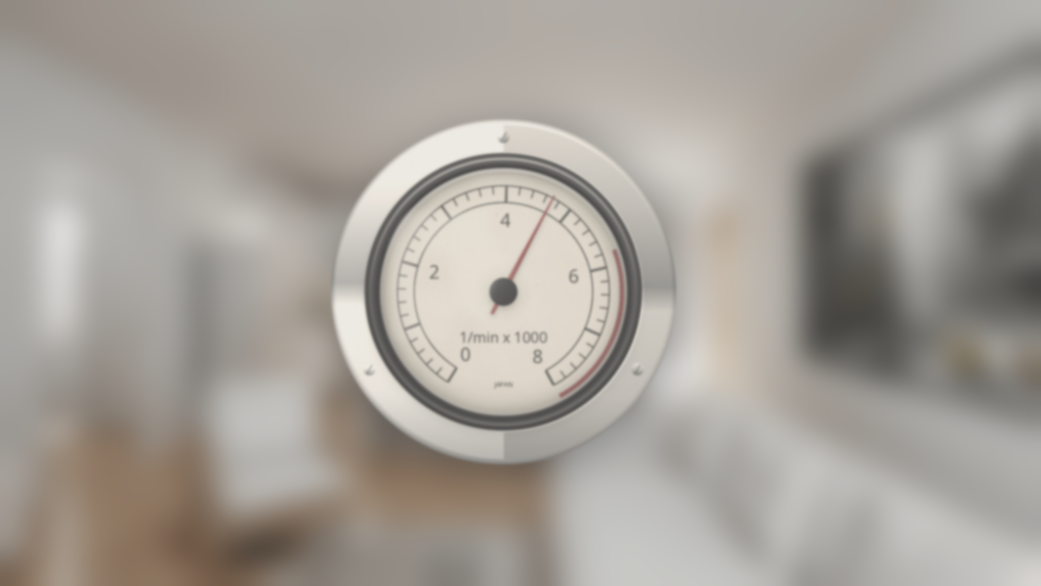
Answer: 4700 rpm
